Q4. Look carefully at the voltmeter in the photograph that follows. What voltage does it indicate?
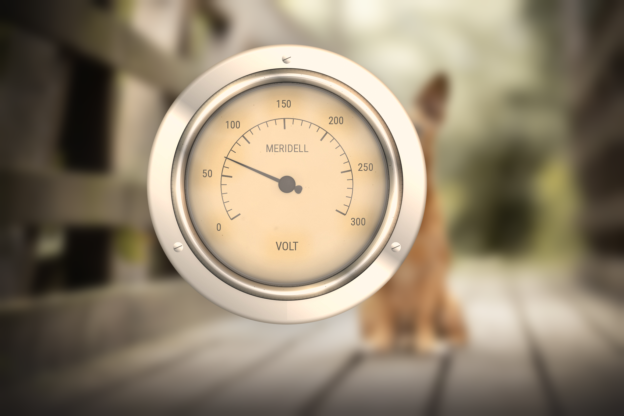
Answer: 70 V
